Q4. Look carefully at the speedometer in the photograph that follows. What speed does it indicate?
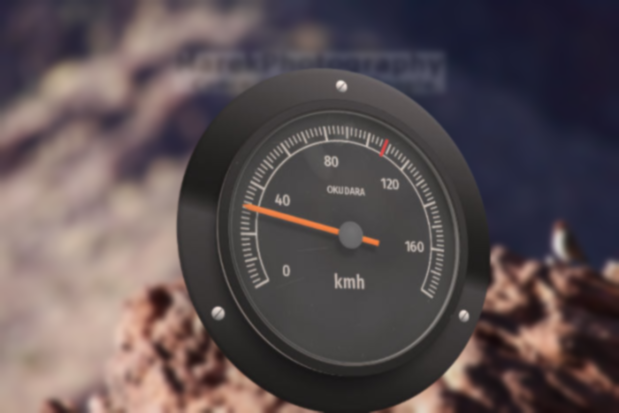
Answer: 30 km/h
